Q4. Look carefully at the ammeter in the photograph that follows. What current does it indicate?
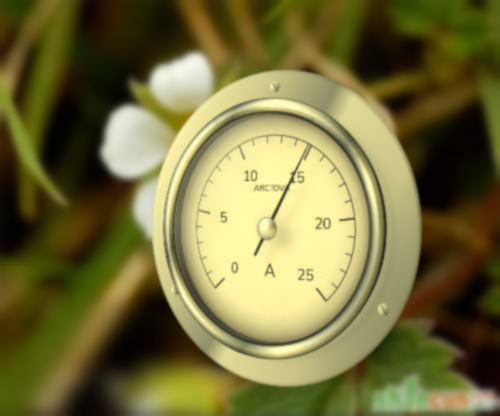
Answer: 15 A
